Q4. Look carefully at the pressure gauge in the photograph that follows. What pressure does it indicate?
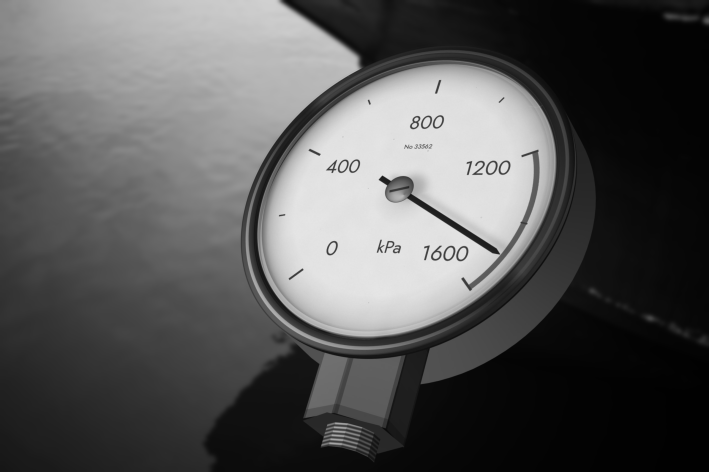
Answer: 1500 kPa
